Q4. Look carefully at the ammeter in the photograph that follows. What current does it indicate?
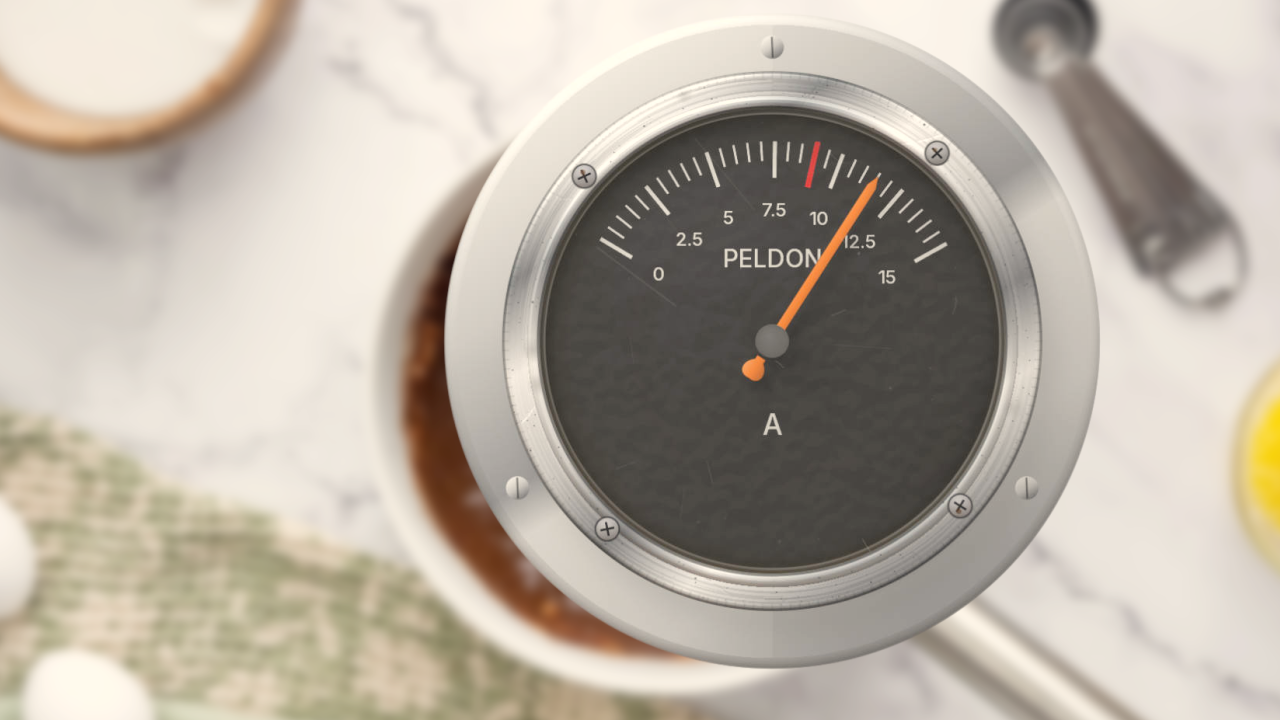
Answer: 11.5 A
